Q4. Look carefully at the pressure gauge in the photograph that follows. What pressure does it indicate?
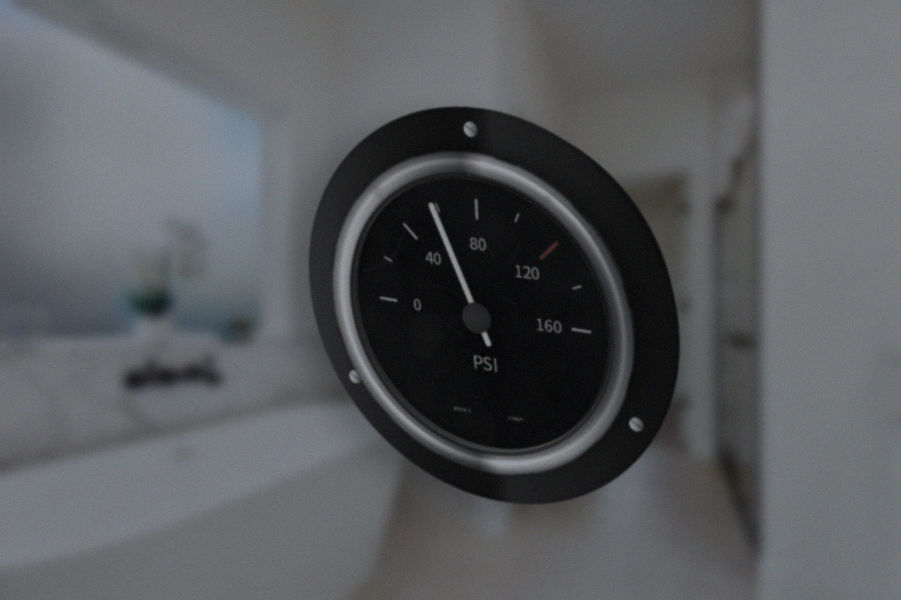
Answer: 60 psi
